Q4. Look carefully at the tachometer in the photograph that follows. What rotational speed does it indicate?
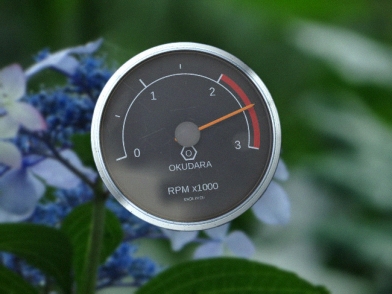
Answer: 2500 rpm
